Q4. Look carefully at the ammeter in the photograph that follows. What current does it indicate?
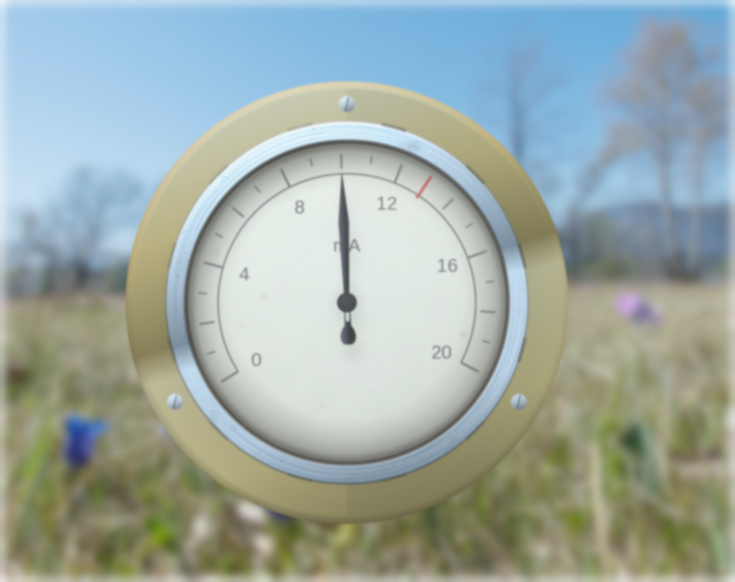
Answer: 10 mA
